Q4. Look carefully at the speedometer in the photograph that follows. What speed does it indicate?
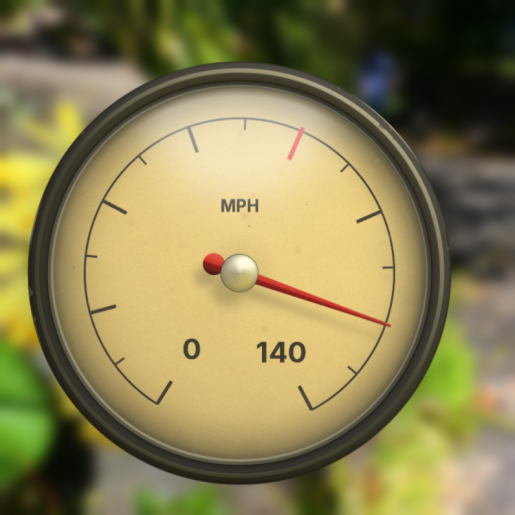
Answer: 120 mph
